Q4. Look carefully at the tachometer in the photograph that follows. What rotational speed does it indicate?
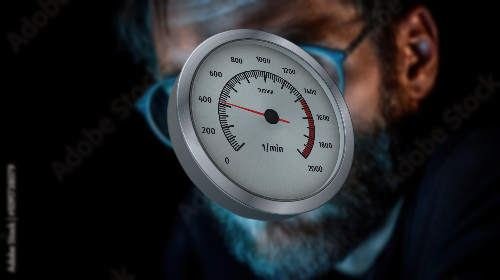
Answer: 400 rpm
